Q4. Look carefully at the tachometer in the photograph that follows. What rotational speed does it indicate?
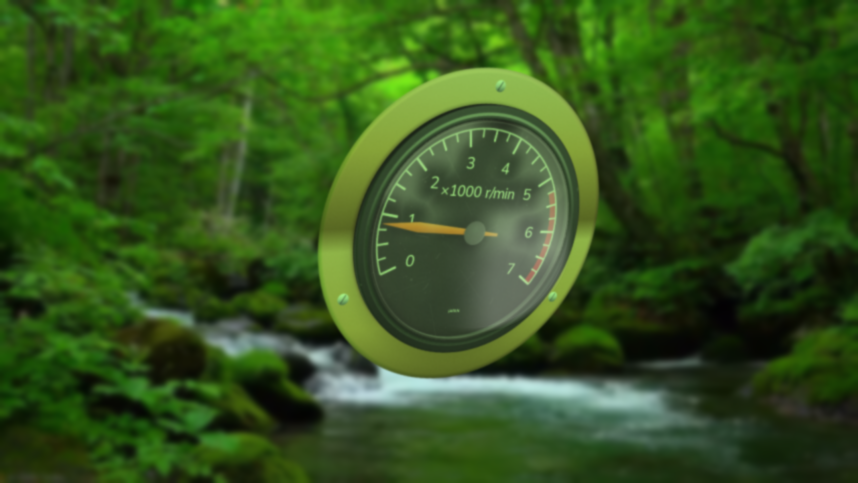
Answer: 875 rpm
